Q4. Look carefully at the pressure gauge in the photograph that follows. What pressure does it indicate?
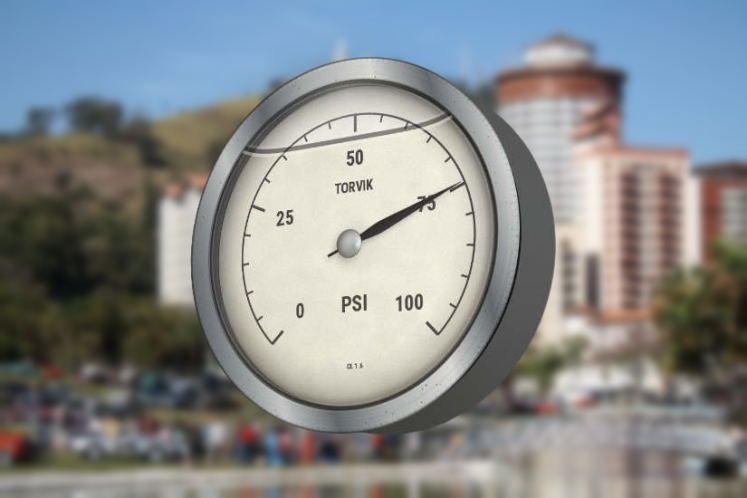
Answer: 75 psi
